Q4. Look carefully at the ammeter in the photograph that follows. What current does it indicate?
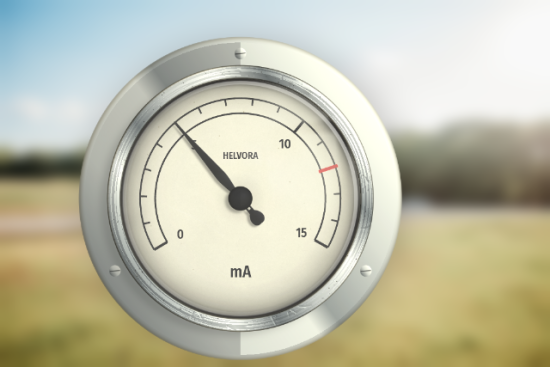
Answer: 5 mA
